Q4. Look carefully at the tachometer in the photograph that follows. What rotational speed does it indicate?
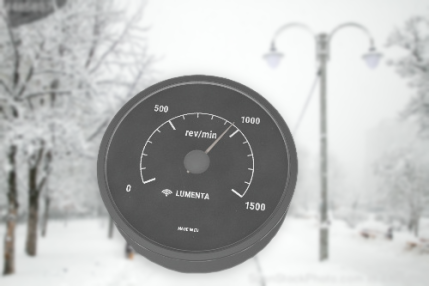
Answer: 950 rpm
